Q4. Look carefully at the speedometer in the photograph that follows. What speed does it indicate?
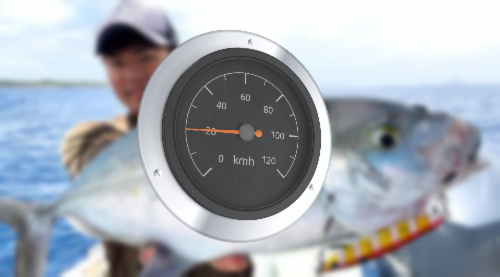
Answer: 20 km/h
